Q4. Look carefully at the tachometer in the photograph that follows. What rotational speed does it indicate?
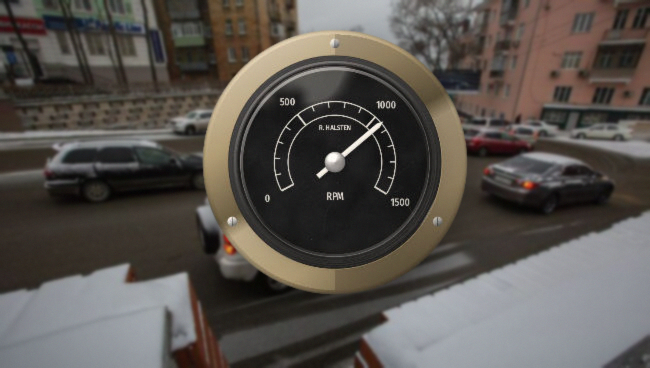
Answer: 1050 rpm
